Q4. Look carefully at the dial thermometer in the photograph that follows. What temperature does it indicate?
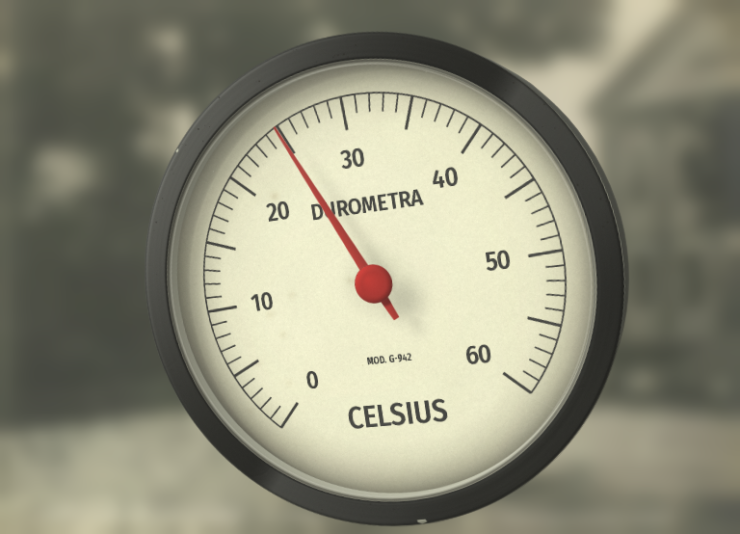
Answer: 25 °C
